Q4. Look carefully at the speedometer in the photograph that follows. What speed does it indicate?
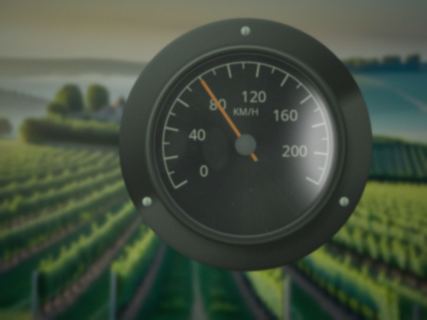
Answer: 80 km/h
